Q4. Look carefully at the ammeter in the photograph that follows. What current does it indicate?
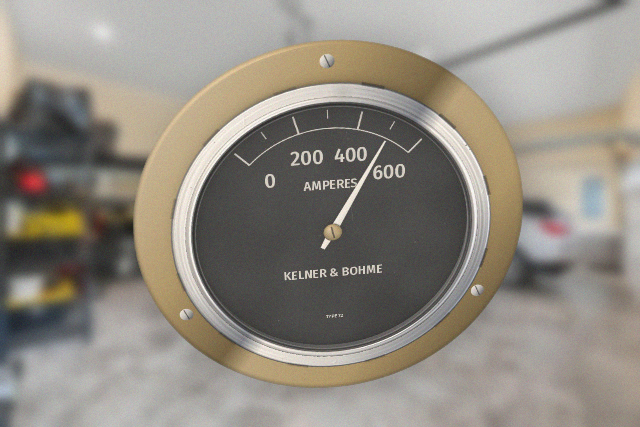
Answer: 500 A
